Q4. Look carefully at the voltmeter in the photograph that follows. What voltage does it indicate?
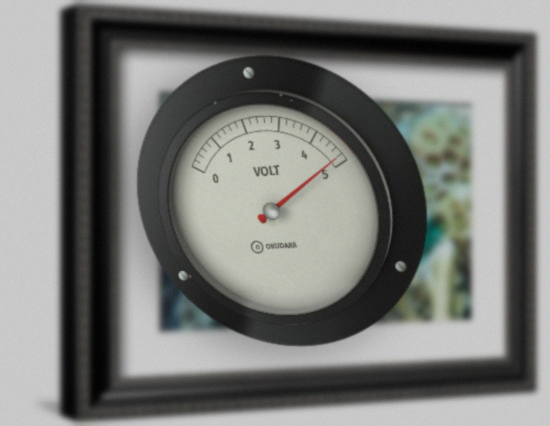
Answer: 4.8 V
